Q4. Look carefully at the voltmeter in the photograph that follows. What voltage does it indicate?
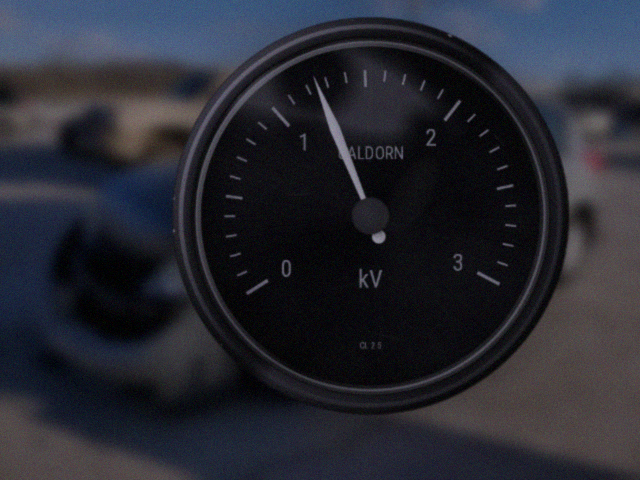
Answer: 1.25 kV
